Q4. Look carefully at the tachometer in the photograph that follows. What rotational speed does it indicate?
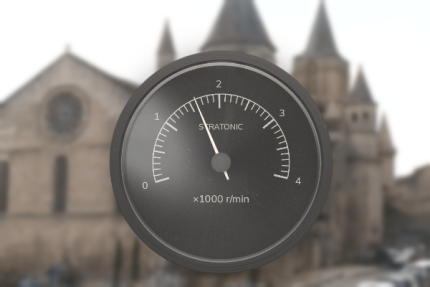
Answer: 1600 rpm
